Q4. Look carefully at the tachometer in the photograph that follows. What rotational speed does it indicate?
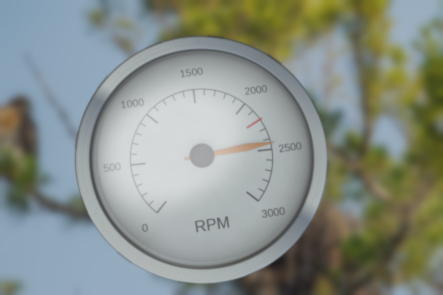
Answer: 2450 rpm
